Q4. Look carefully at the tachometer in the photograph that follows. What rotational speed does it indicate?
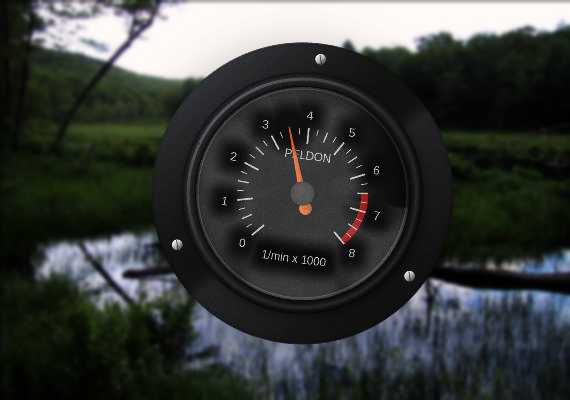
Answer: 3500 rpm
